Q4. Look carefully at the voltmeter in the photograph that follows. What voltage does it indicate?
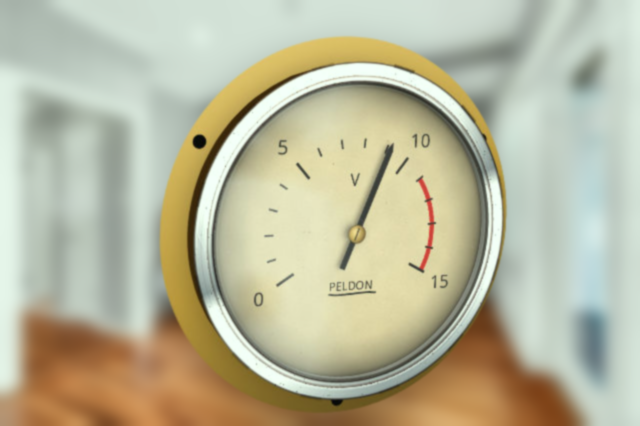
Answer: 9 V
